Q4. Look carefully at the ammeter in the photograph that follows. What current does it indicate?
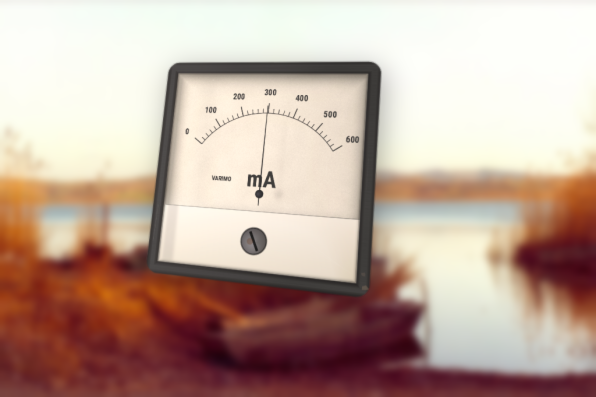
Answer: 300 mA
